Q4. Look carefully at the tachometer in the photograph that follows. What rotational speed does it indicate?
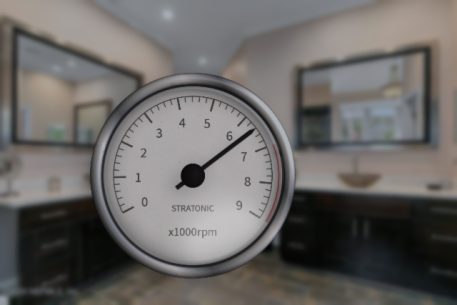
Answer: 6400 rpm
